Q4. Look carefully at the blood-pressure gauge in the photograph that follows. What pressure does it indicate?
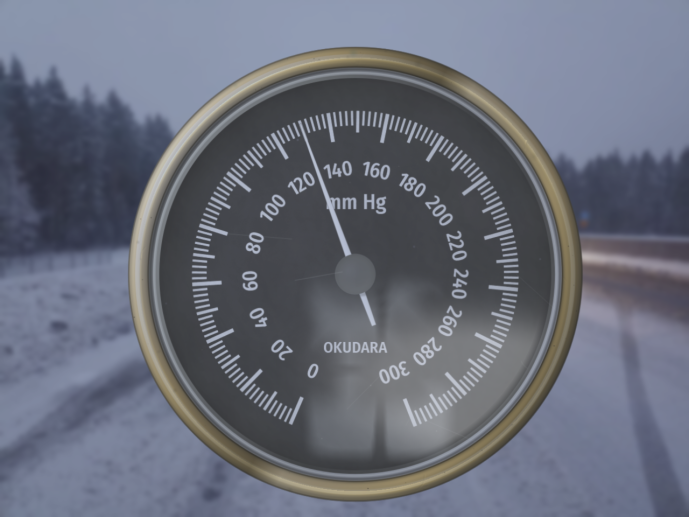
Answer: 130 mmHg
